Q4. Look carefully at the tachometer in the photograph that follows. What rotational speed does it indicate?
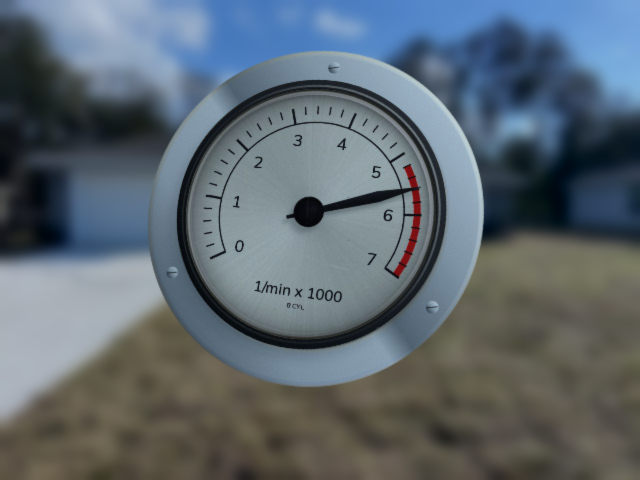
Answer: 5600 rpm
